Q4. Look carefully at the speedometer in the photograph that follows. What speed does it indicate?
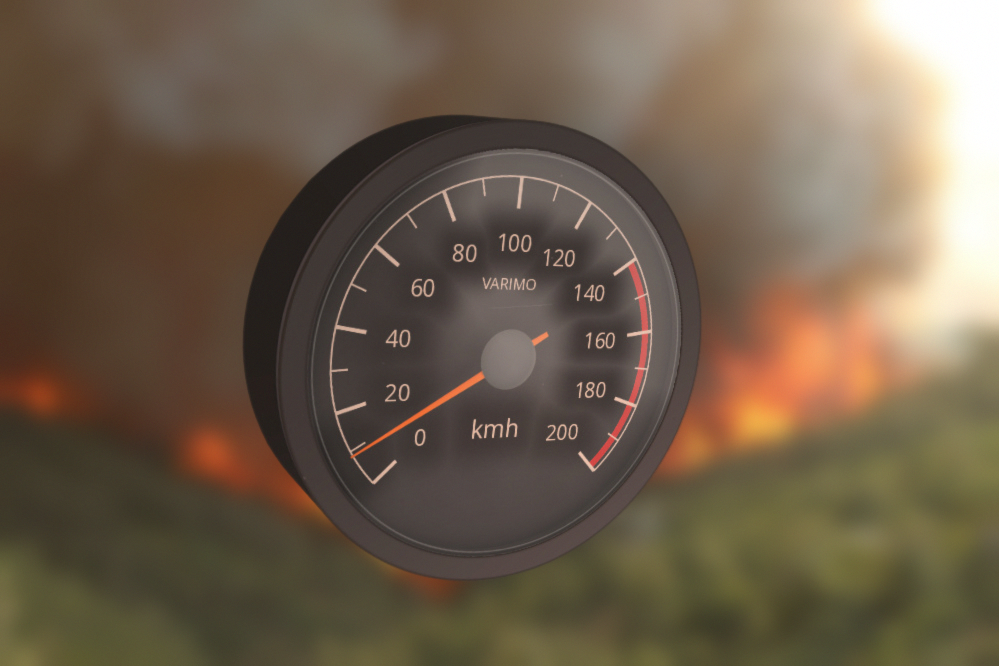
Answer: 10 km/h
